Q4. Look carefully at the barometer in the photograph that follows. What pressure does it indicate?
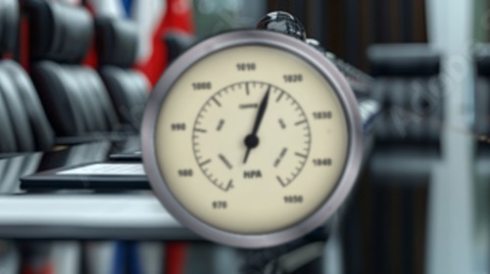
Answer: 1016 hPa
